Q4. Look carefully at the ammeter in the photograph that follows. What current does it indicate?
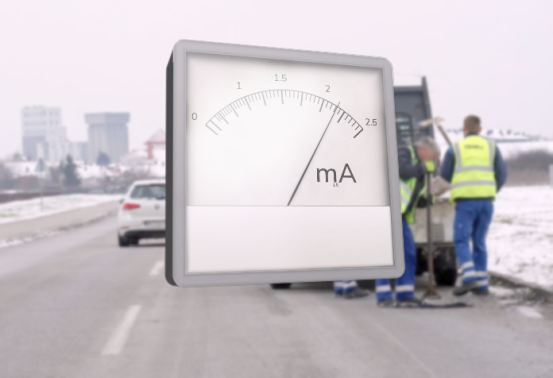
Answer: 2.15 mA
